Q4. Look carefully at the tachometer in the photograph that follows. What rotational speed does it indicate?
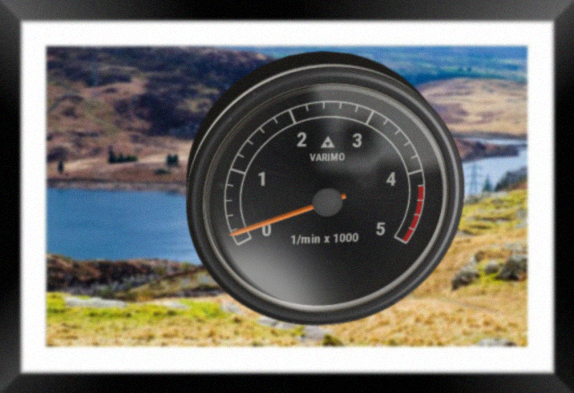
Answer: 200 rpm
